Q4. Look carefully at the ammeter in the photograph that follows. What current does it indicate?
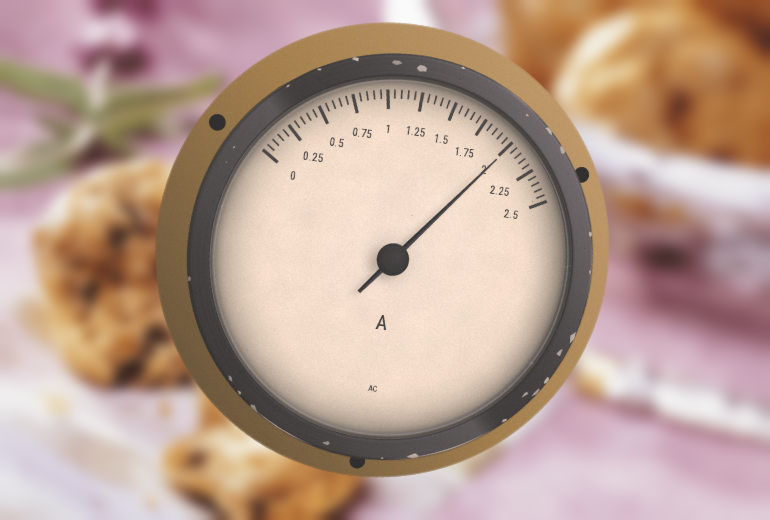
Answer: 2 A
